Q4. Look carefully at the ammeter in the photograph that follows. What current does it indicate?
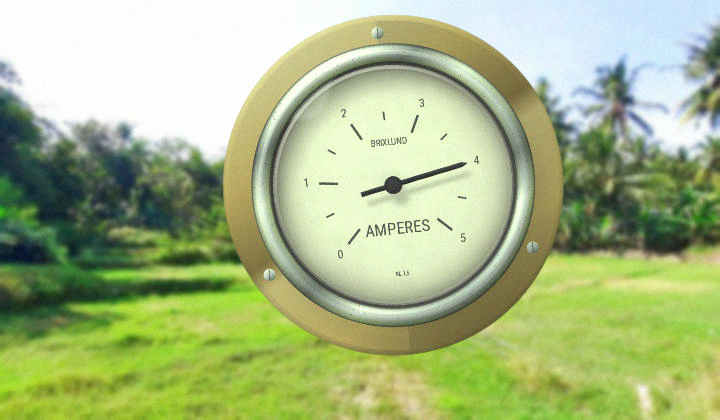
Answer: 4 A
